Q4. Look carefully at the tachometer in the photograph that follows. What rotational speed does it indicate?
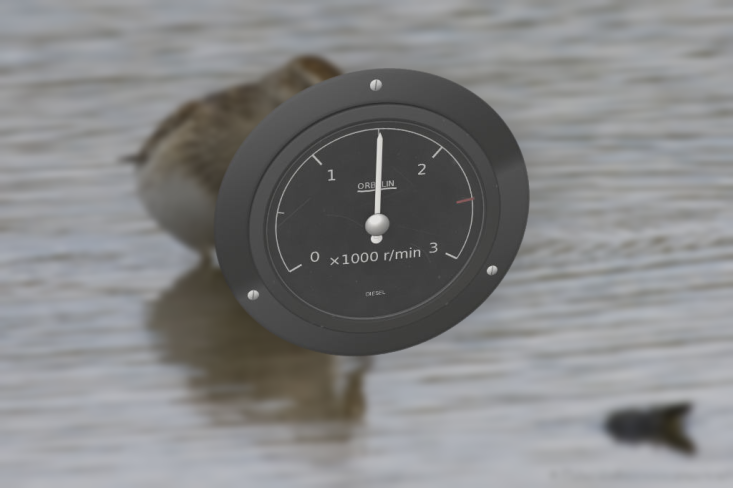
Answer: 1500 rpm
